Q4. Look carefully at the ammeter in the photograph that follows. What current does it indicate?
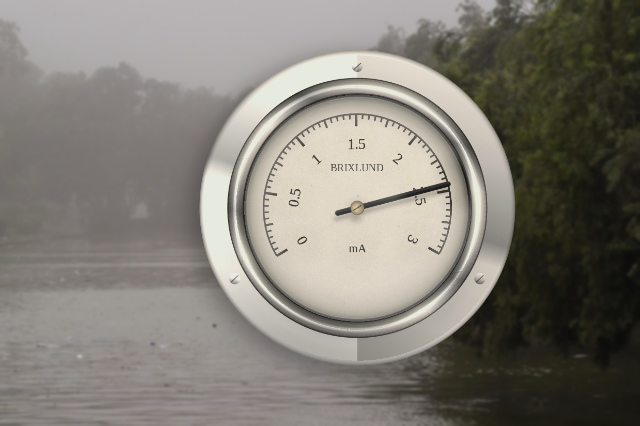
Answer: 2.45 mA
